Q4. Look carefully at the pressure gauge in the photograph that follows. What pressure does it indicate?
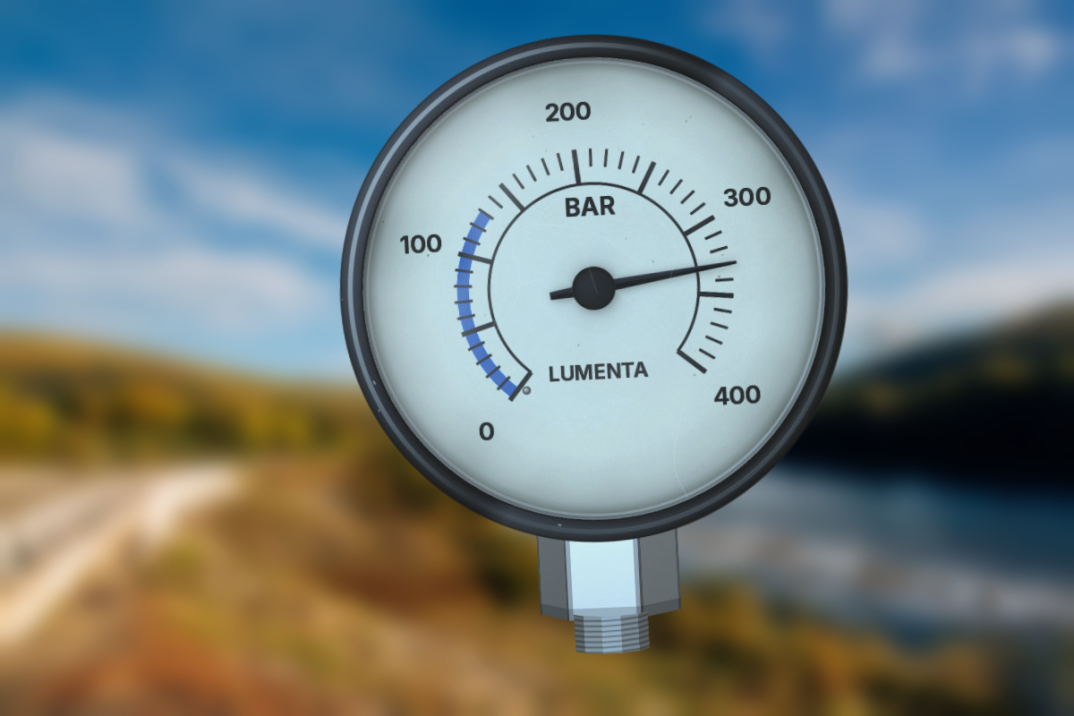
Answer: 330 bar
